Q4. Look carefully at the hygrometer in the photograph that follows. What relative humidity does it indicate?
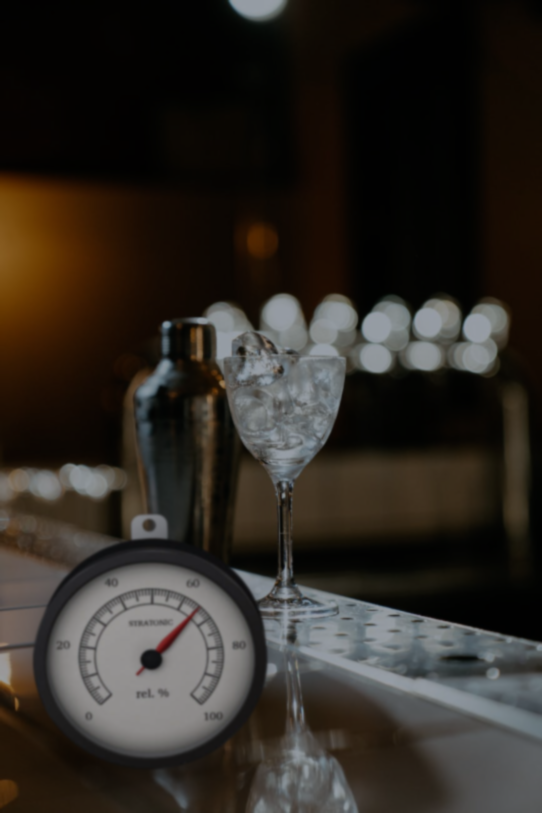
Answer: 65 %
